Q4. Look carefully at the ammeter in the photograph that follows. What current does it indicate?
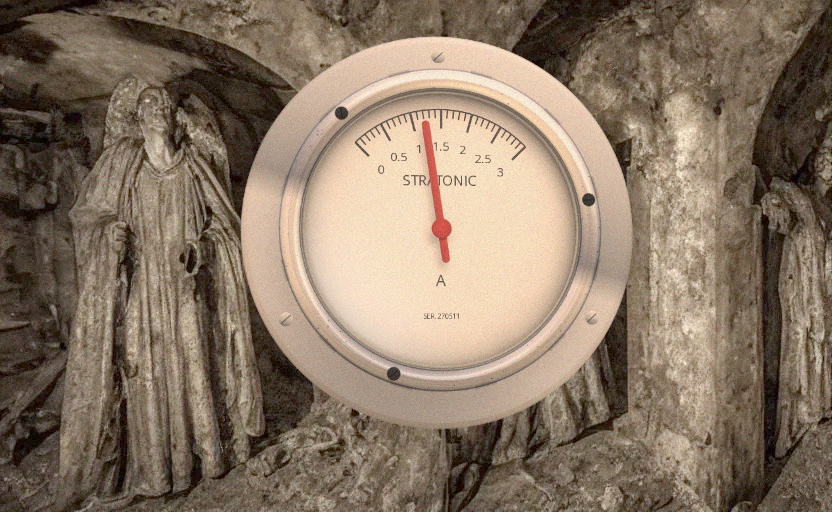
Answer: 1.2 A
